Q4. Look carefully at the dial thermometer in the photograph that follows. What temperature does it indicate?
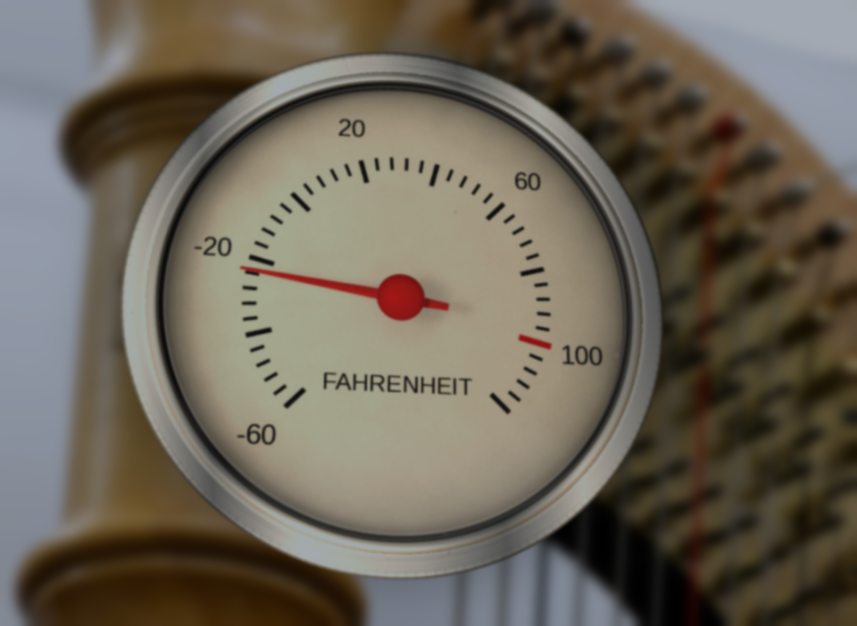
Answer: -24 °F
